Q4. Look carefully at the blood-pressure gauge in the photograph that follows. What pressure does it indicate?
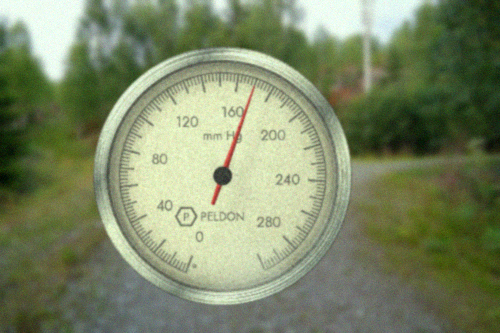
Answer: 170 mmHg
